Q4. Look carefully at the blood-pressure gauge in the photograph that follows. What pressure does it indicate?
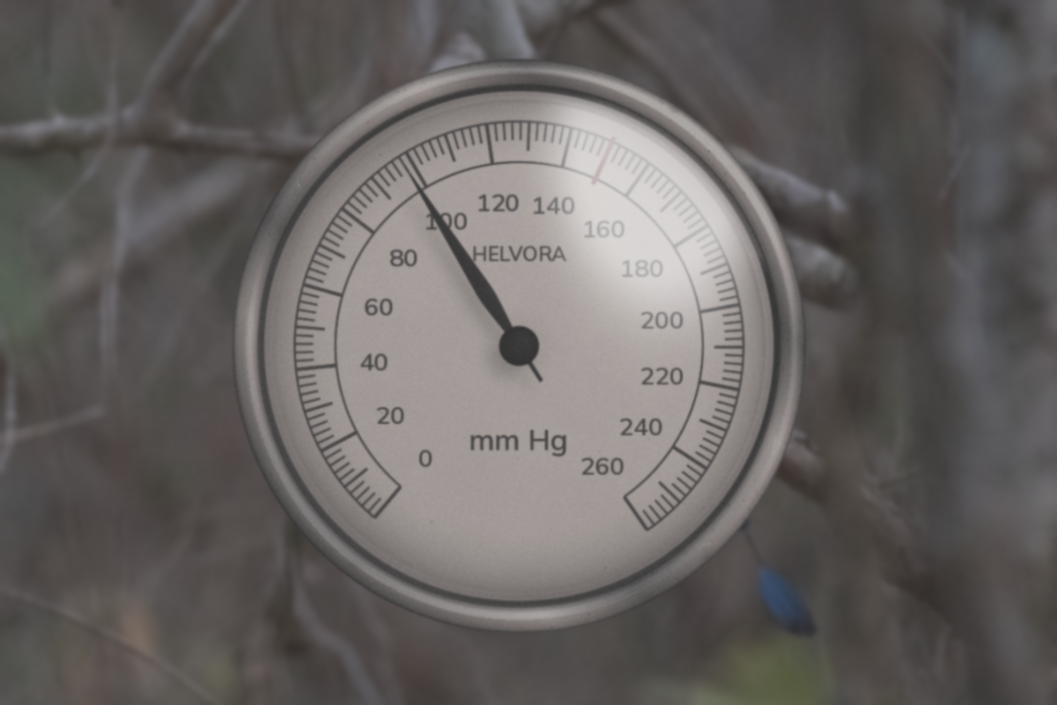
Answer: 98 mmHg
